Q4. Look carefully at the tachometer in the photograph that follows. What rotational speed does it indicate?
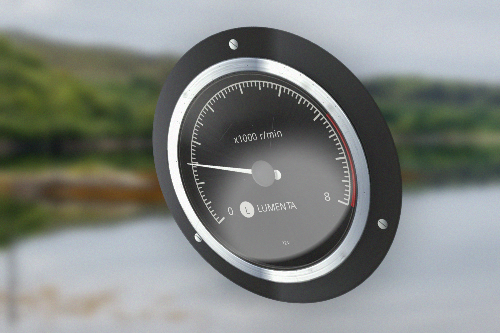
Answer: 1500 rpm
